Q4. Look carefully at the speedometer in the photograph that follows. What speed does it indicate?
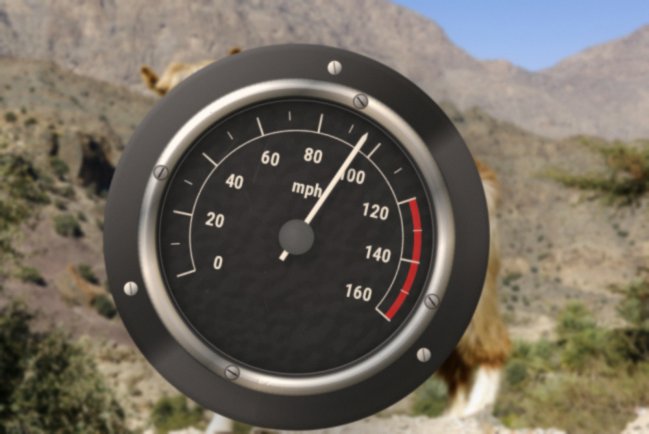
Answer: 95 mph
